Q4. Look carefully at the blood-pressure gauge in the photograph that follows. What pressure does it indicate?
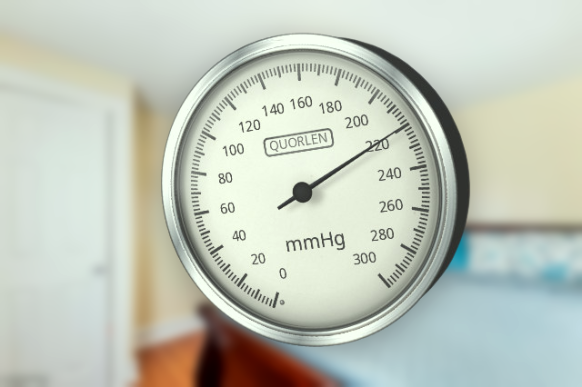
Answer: 220 mmHg
